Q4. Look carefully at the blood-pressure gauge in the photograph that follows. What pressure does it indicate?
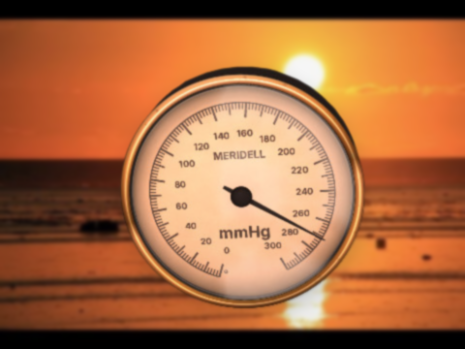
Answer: 270 mmHg
